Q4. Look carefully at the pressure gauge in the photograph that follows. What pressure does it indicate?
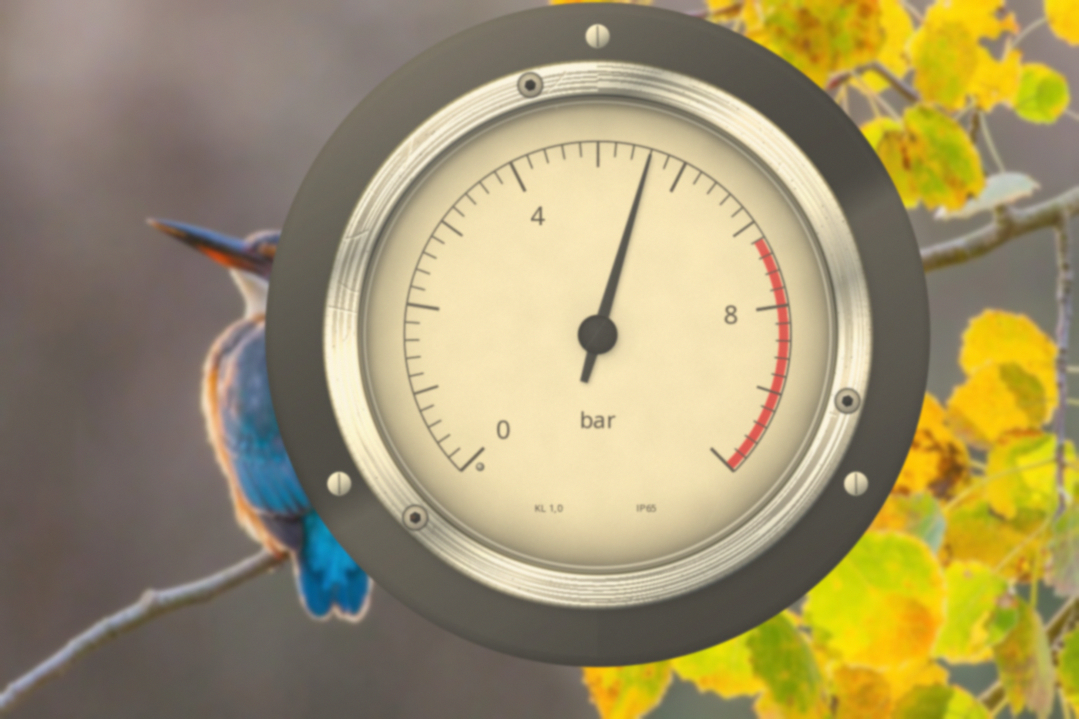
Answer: 5.6 bar
